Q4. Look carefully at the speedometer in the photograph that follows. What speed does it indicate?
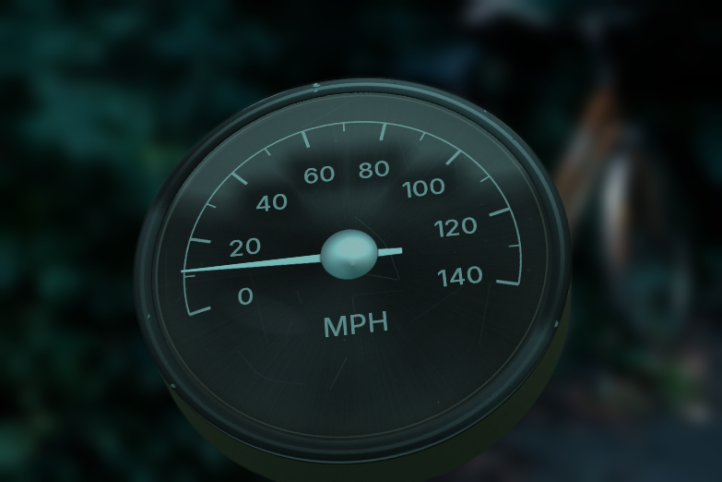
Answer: 10 mph
